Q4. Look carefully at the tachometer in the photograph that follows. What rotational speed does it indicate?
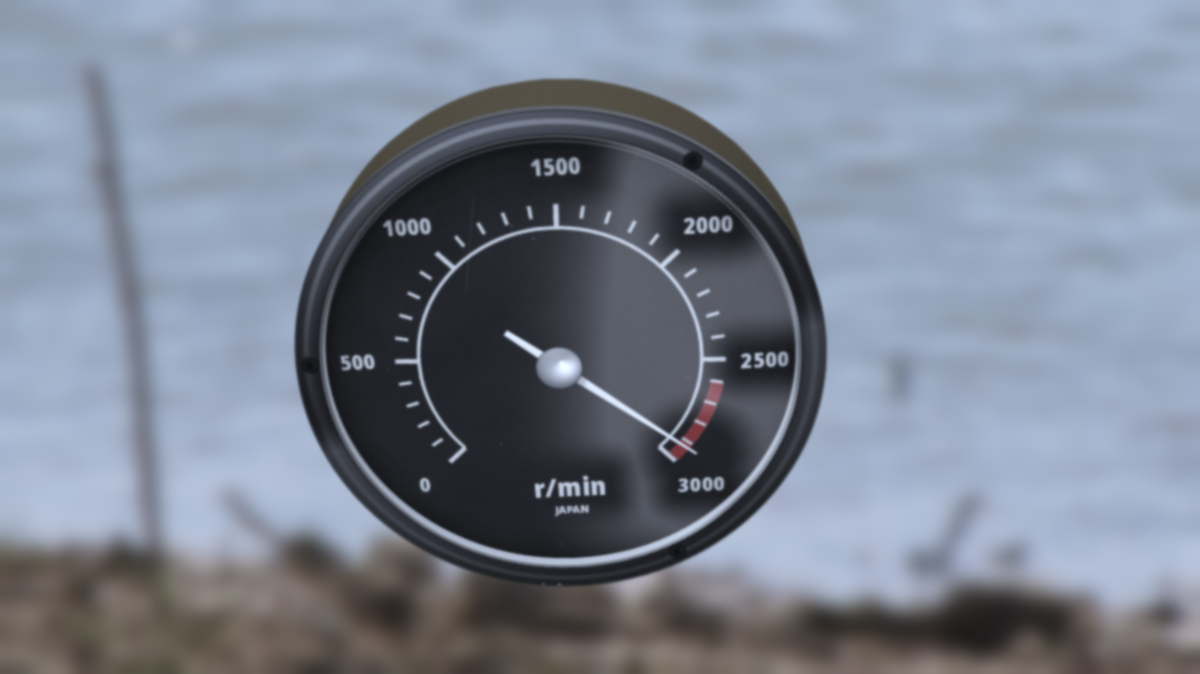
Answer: 2900 rpm
